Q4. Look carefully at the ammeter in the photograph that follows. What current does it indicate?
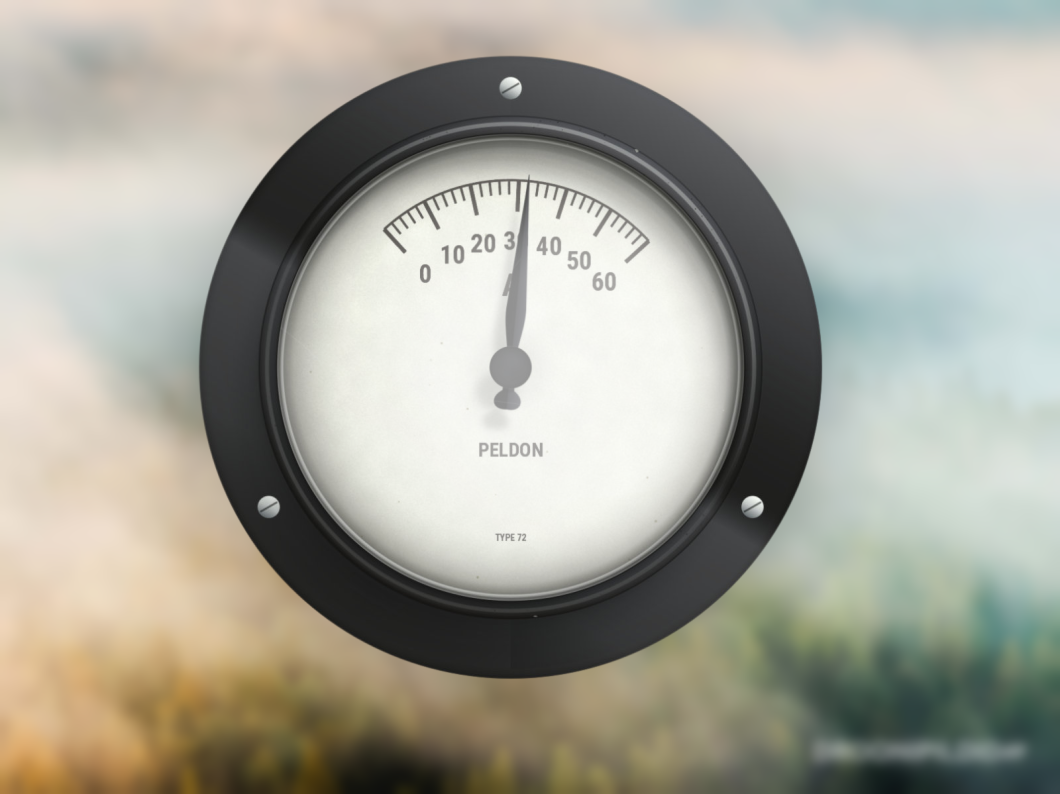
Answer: 32 A
